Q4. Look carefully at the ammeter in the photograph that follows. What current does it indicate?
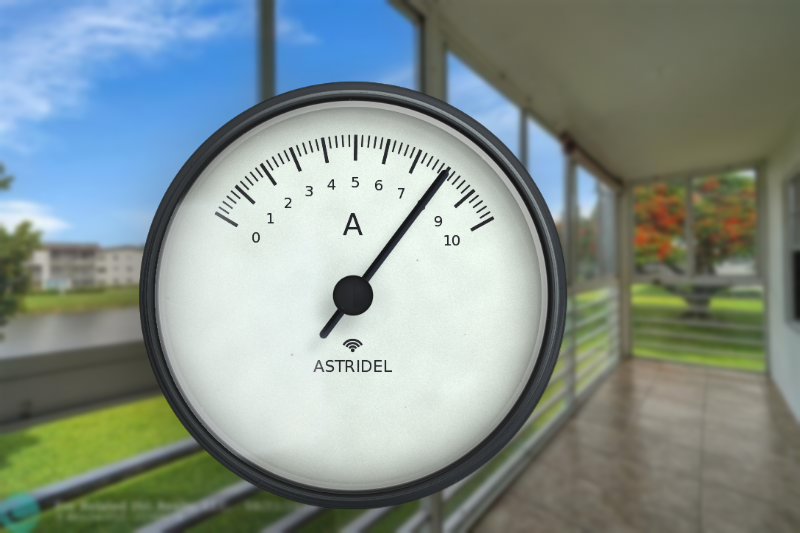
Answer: 8 A
